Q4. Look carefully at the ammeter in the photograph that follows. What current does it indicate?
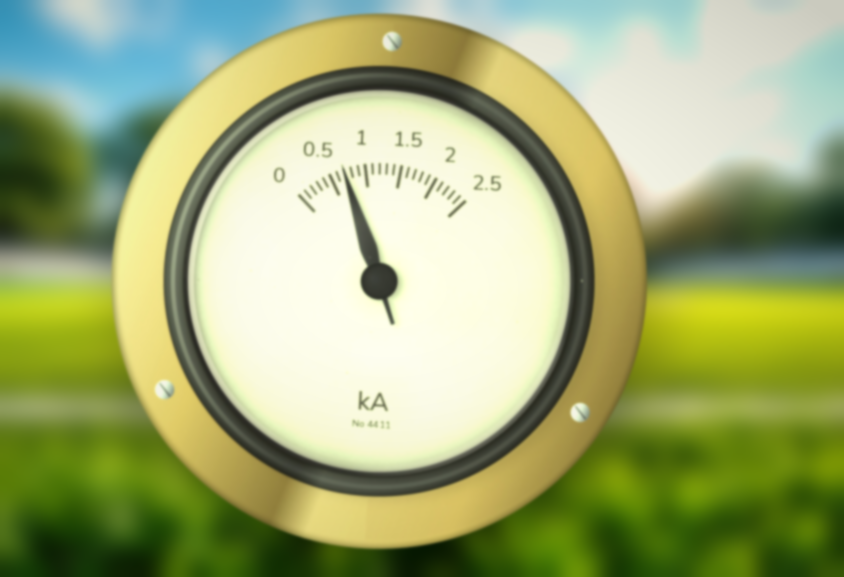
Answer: 0.7 kA
